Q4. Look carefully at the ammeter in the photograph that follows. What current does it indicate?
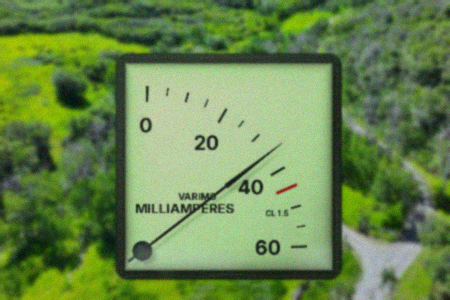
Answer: 35 mA
